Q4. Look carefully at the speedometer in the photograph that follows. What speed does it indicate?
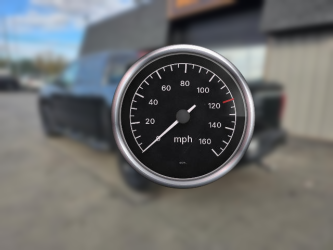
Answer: 0 mph
